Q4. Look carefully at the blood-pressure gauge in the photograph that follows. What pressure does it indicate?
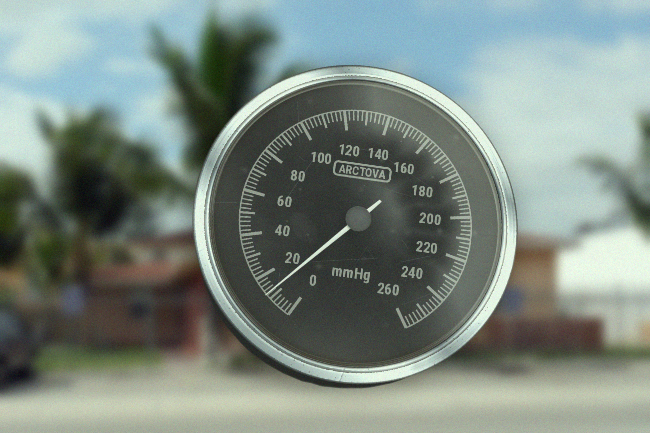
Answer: 12 mmHg
